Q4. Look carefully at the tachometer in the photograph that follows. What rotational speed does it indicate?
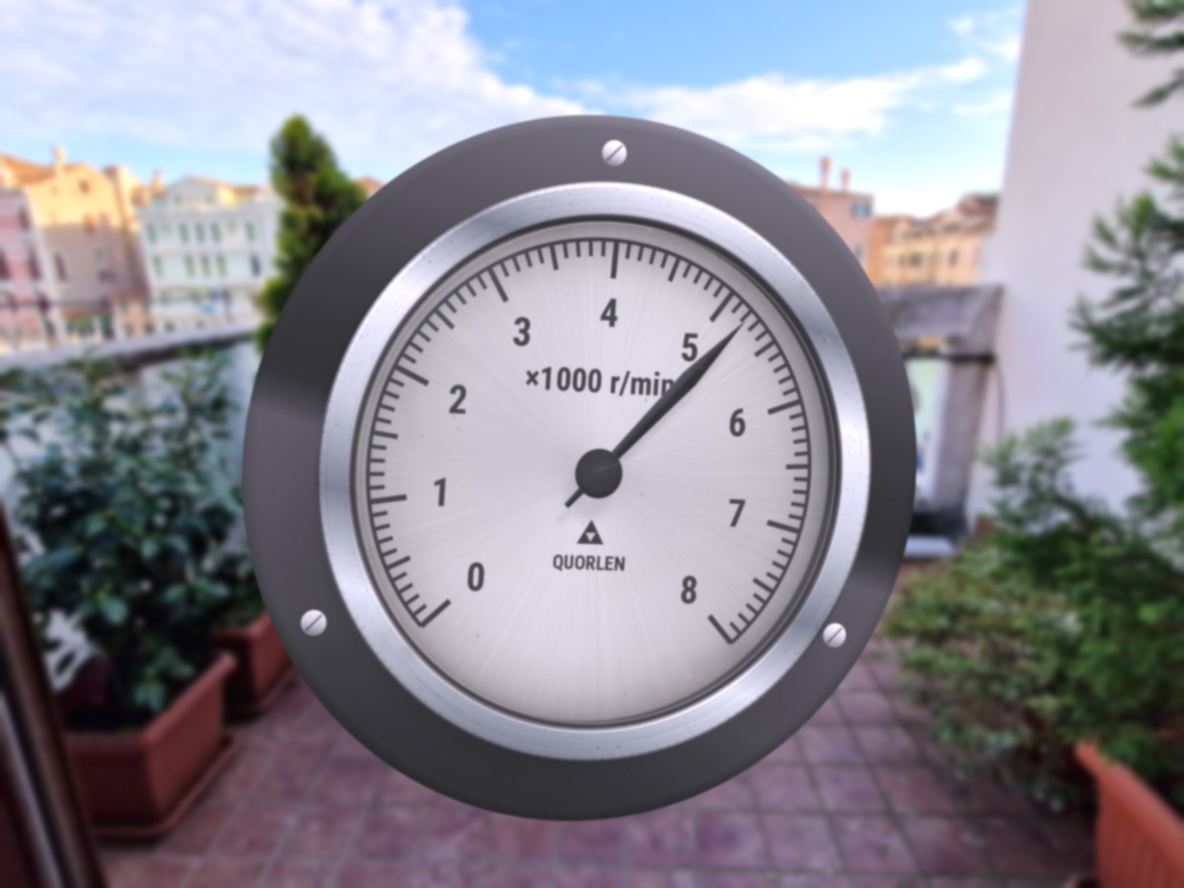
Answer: 5200 rpm
